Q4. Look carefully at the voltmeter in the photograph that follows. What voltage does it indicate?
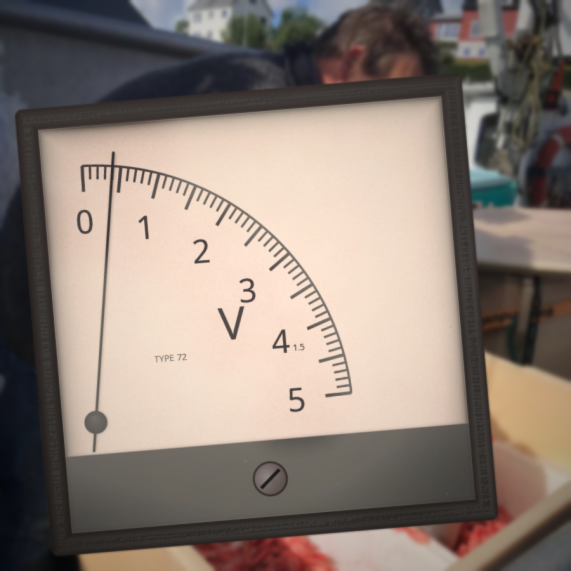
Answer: 0.4 V
